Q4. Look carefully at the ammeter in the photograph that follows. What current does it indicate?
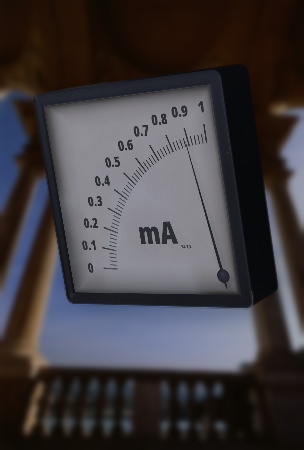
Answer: 0.9 mA
